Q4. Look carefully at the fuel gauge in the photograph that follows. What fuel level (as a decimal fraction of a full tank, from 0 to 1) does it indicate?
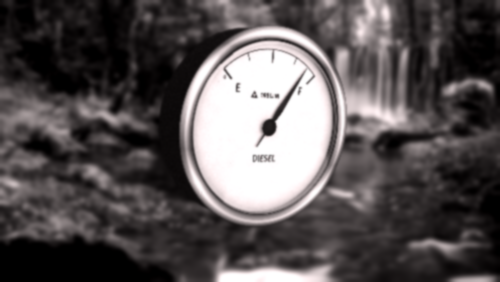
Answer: 0.875
